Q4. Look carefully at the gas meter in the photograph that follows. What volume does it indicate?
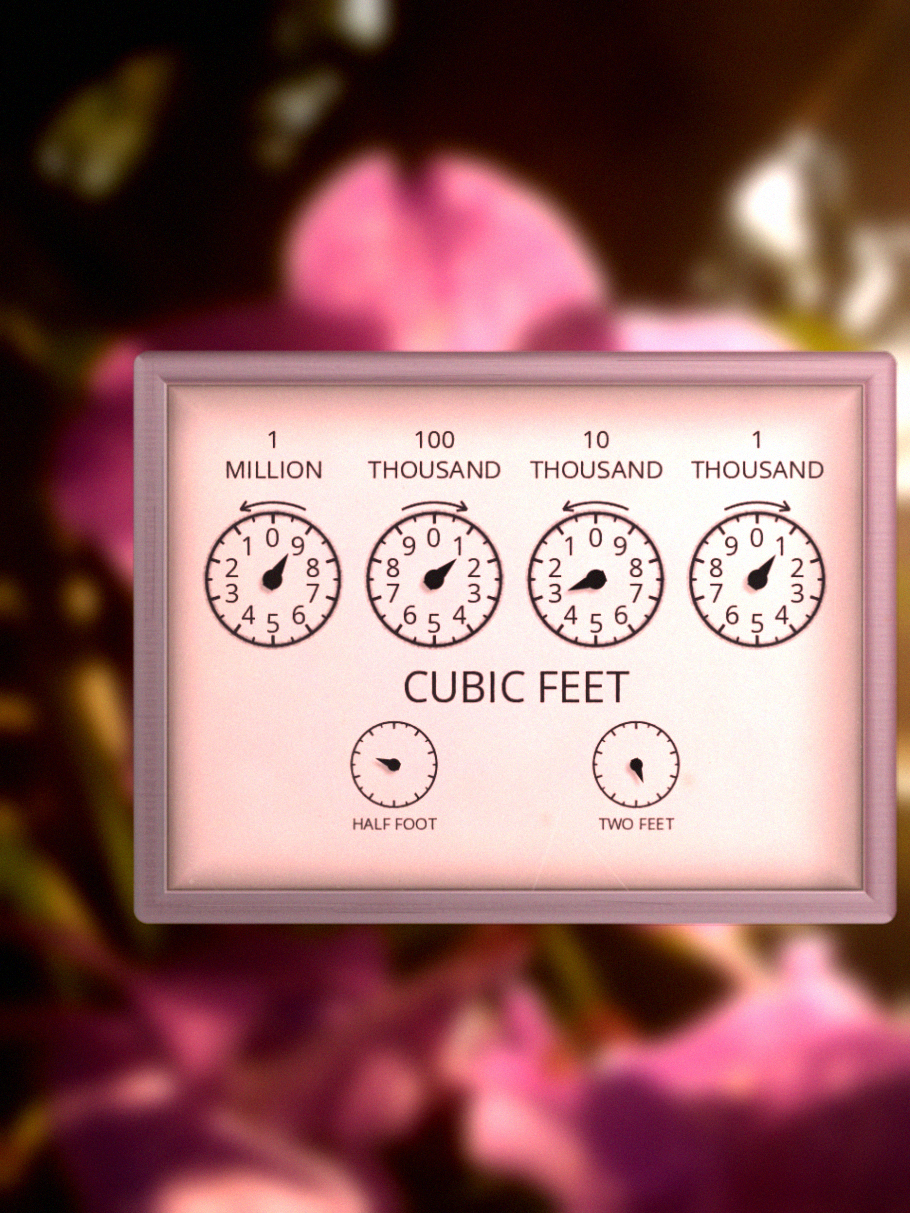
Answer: 913100 ft³
